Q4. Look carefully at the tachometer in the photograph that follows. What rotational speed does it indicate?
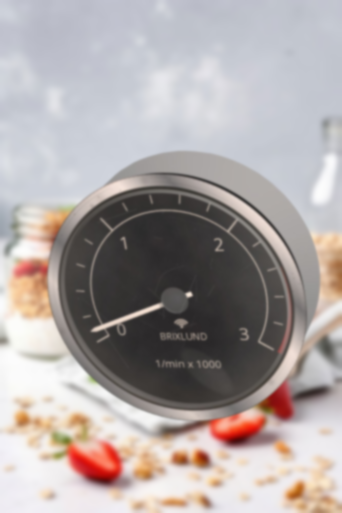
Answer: 100 rpm
